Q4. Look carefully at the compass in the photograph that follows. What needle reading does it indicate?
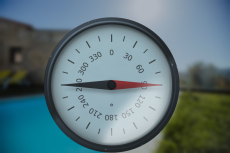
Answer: 90 °
